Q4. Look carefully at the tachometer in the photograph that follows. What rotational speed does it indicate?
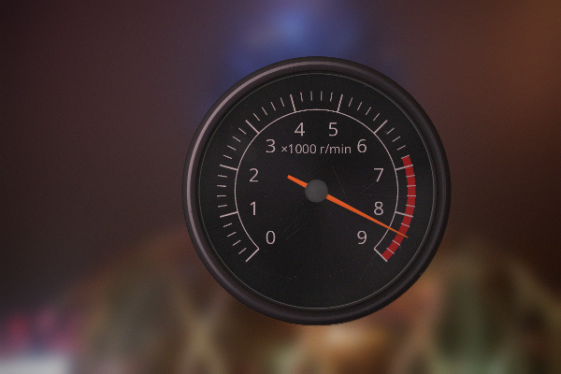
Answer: 8400 rpm
